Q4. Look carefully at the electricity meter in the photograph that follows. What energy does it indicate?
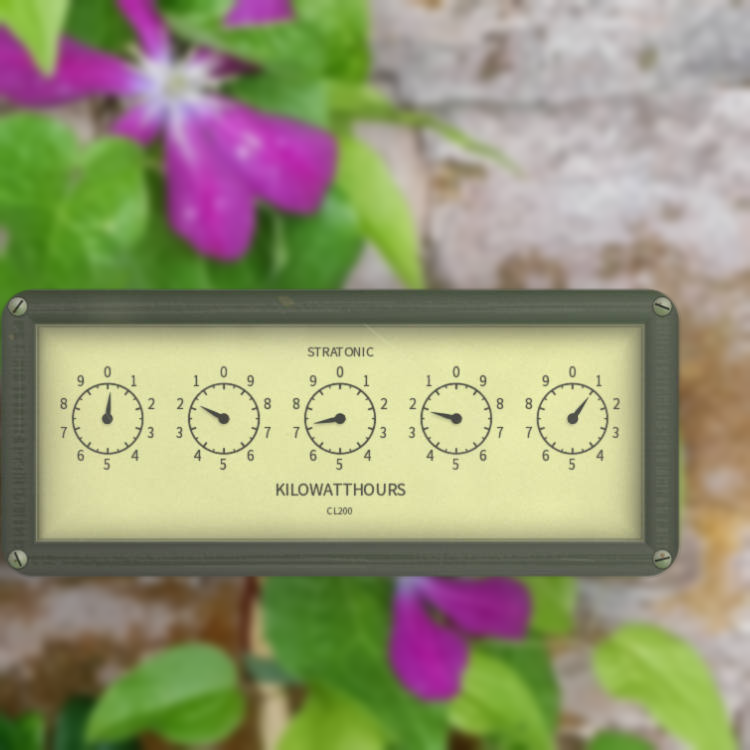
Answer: 1721 kWh
